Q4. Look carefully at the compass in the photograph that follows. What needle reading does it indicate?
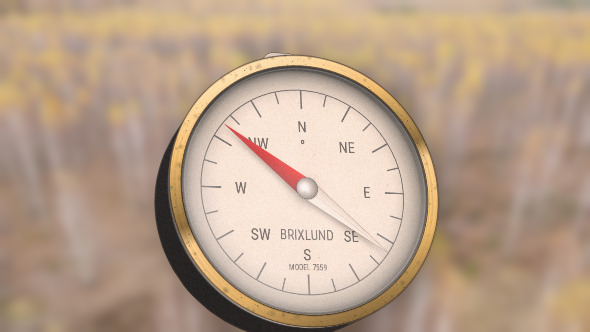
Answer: 307.5 °
